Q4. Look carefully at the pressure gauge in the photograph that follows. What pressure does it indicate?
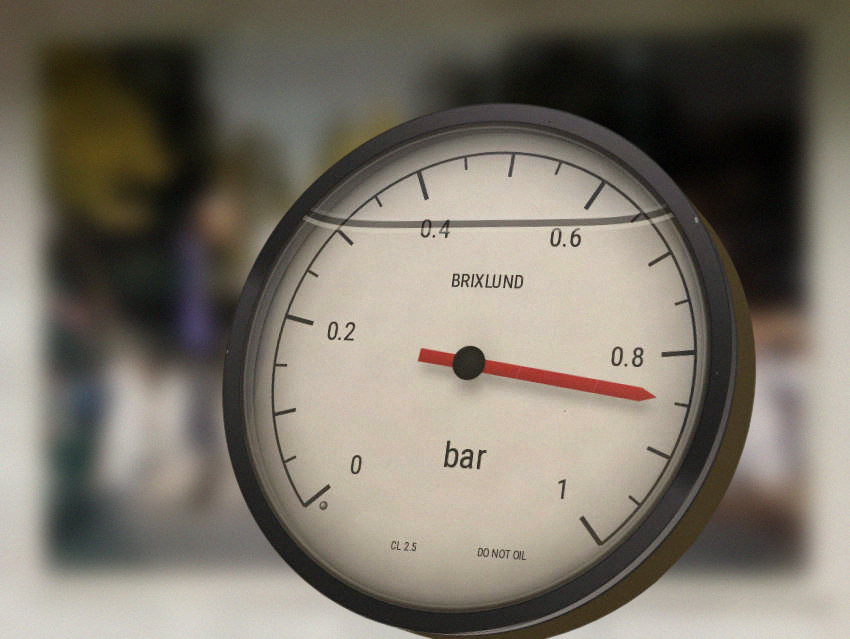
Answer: 0.85 bar
